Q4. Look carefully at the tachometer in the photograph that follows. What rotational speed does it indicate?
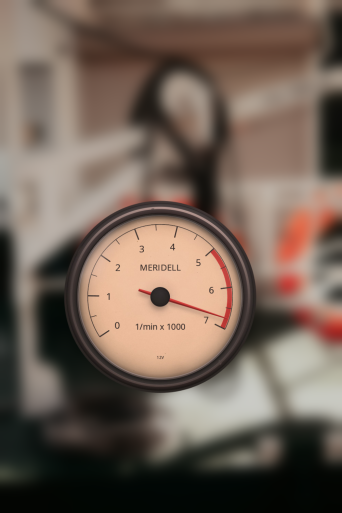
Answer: 6750 rpm
